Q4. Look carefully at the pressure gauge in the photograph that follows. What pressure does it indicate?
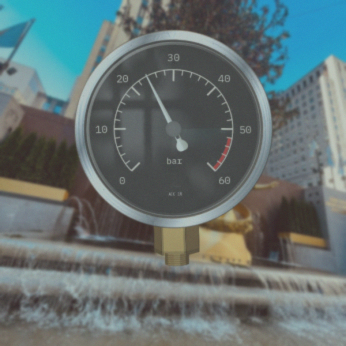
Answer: 24 bar
